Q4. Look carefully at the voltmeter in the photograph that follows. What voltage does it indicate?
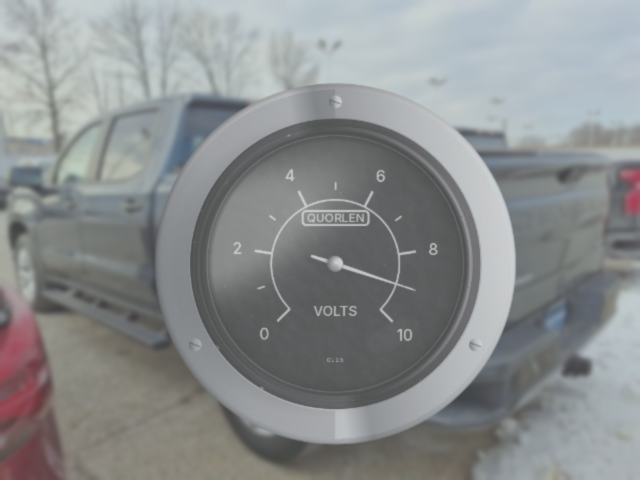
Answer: 9 V
